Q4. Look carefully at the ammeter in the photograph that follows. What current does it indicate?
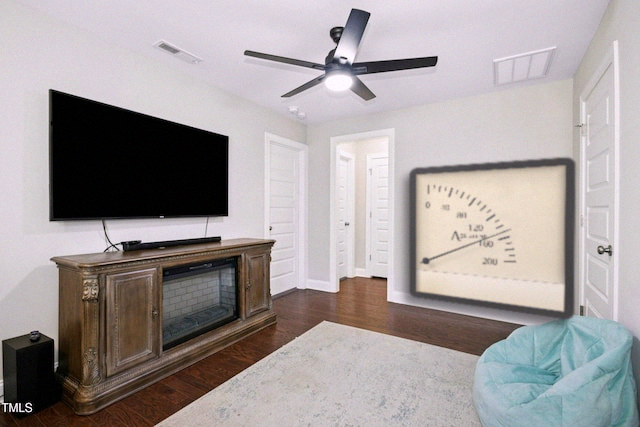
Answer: 150 A
